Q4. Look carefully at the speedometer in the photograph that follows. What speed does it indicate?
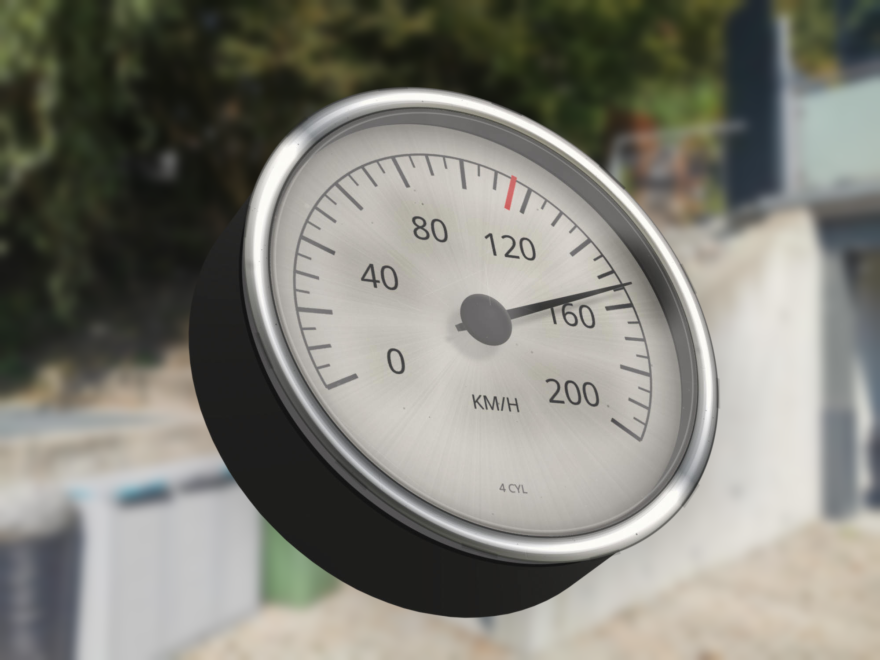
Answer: 155 km/h
